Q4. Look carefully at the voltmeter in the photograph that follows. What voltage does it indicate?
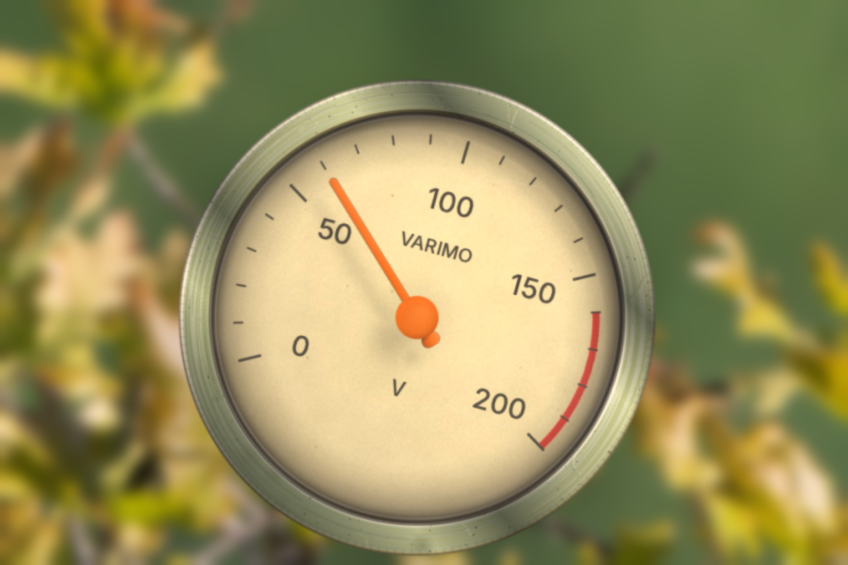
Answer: 60 V
